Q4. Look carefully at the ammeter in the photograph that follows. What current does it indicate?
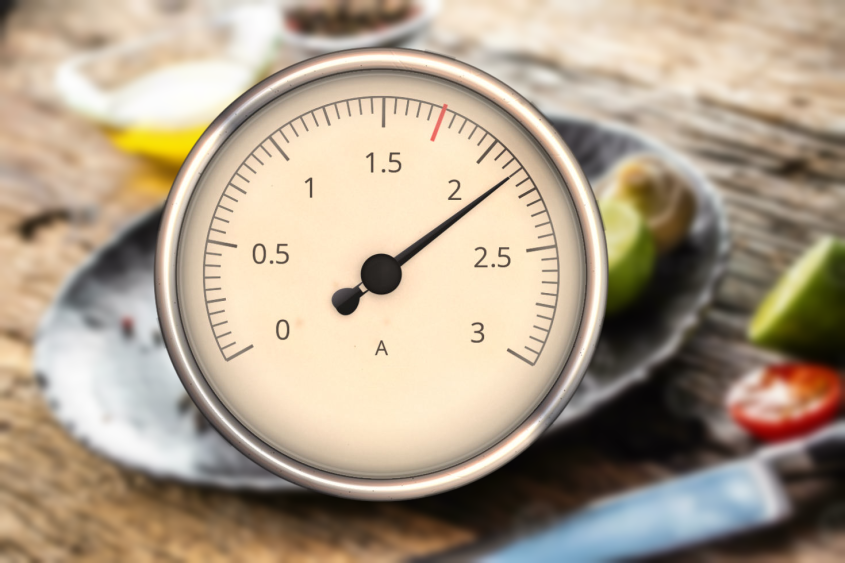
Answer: 2.15 A
